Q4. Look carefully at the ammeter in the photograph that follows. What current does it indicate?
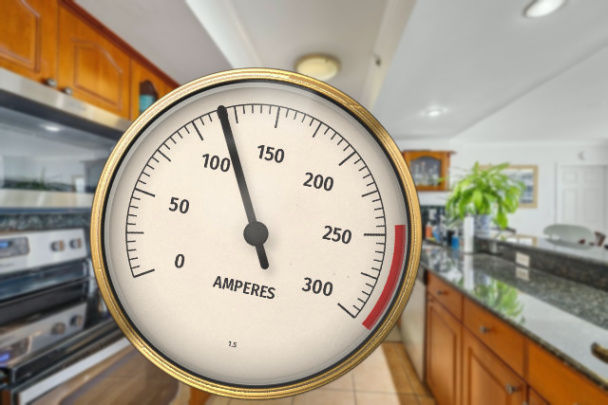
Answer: 117.5 A
